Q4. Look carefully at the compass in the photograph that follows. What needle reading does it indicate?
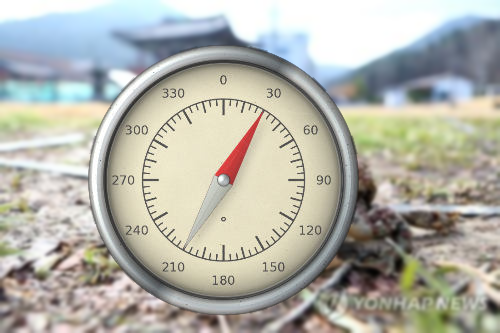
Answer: 30 °
